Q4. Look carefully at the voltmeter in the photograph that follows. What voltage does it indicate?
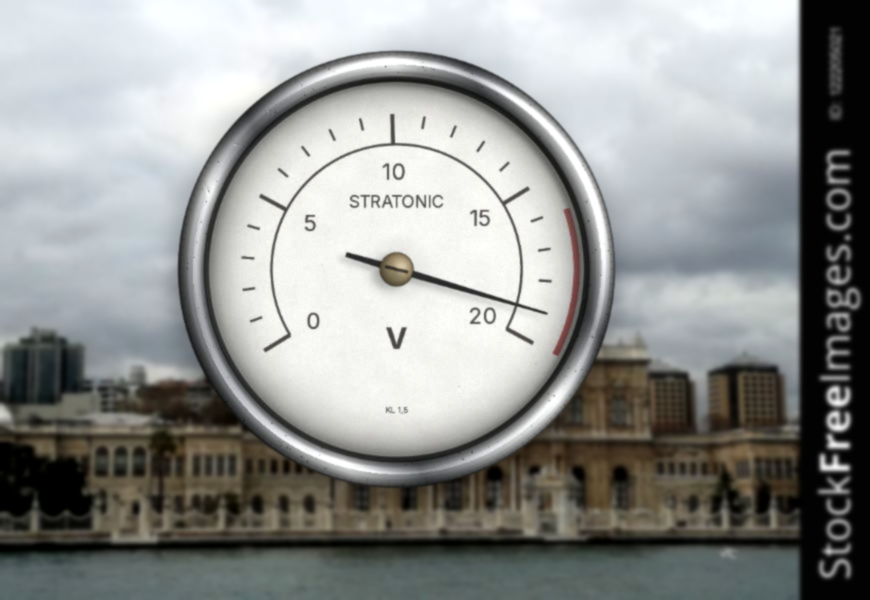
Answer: 19 V
